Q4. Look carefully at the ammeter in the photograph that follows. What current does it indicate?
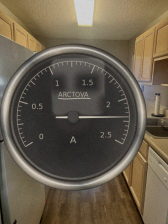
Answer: 2.2 A
